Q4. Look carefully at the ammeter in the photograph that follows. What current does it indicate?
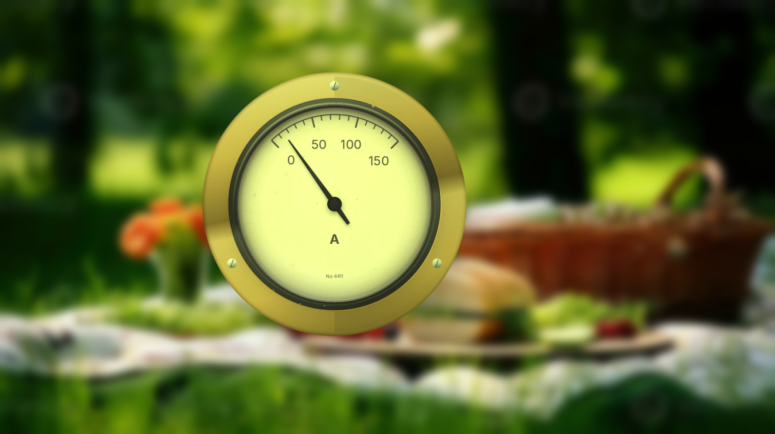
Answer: 15 A
